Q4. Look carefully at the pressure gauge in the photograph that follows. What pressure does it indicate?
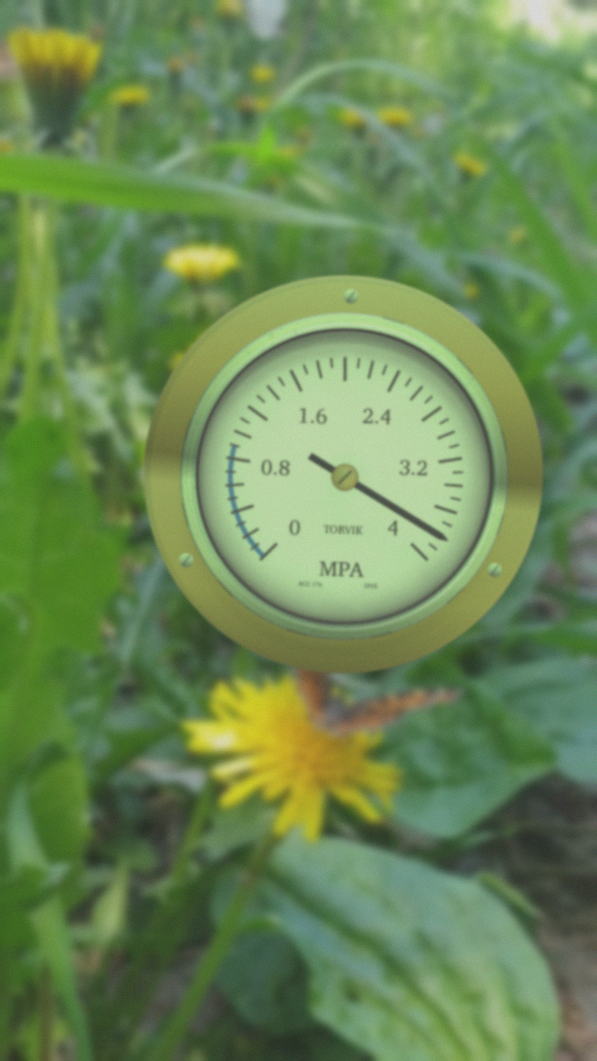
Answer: 3.8 MPa
